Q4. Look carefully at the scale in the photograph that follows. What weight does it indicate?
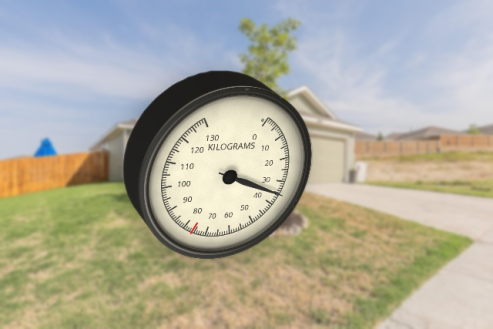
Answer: 35 kg
